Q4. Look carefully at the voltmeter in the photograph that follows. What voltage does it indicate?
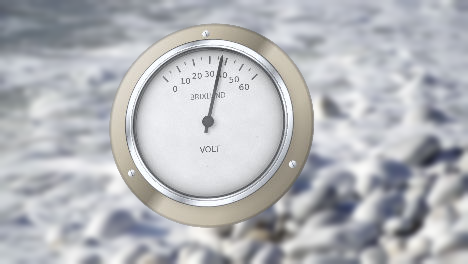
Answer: 37.5 V
